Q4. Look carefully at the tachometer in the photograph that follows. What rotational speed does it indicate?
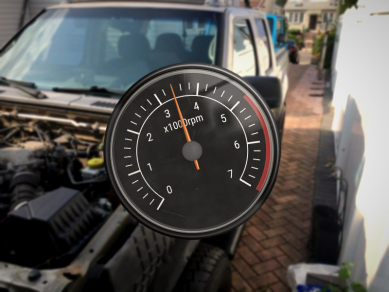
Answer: 3400 rpm
